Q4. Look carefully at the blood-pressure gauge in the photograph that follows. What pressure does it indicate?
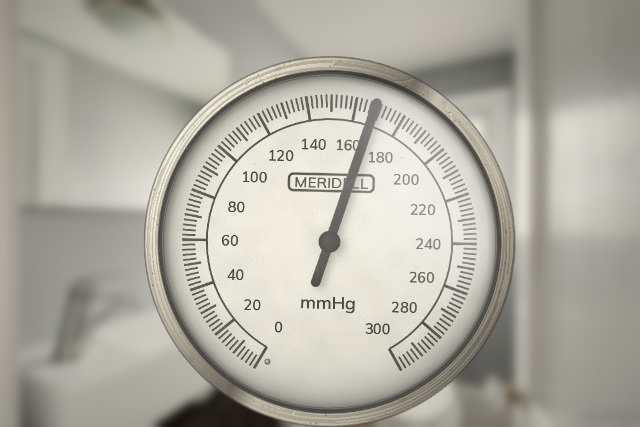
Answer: 168 mmHg
